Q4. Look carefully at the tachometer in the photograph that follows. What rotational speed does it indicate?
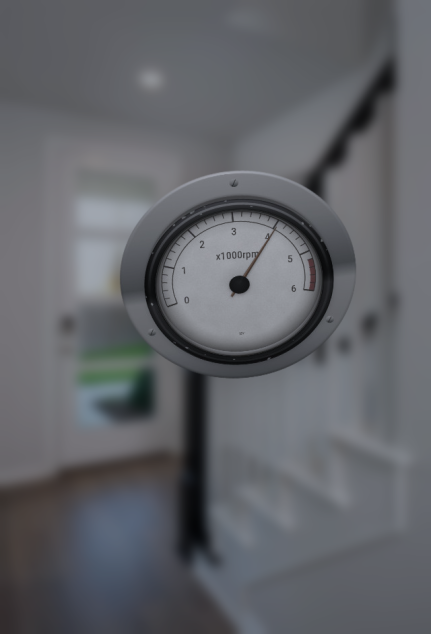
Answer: 4000 rpm
